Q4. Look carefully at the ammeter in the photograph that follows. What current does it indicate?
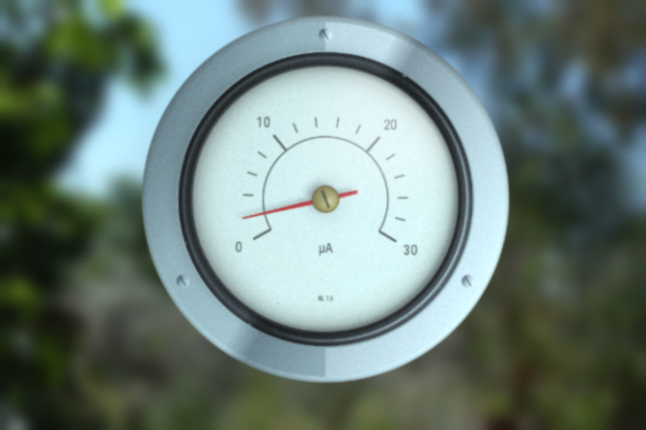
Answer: 2 µA
